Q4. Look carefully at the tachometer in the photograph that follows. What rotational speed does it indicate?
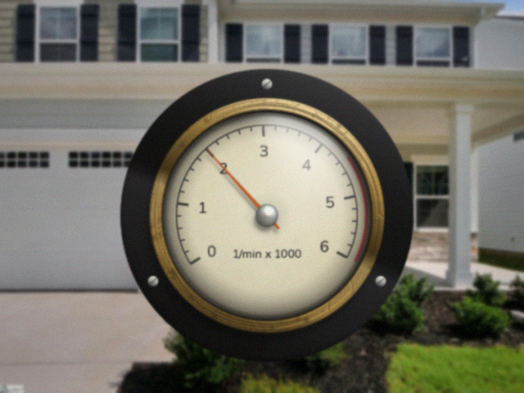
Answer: 2000 rpm
